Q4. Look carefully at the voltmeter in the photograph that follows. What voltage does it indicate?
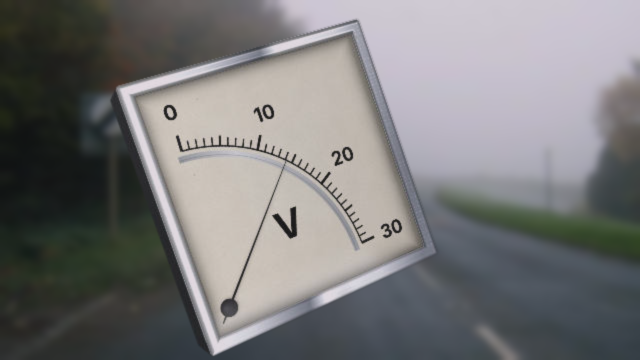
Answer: 14 V
